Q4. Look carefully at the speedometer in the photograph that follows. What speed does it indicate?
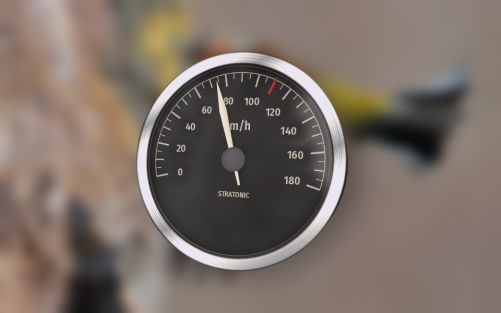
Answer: 75 km/h
